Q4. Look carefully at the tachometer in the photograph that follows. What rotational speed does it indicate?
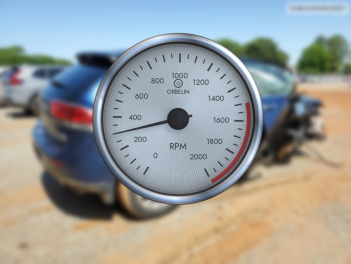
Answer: 300 rpm
